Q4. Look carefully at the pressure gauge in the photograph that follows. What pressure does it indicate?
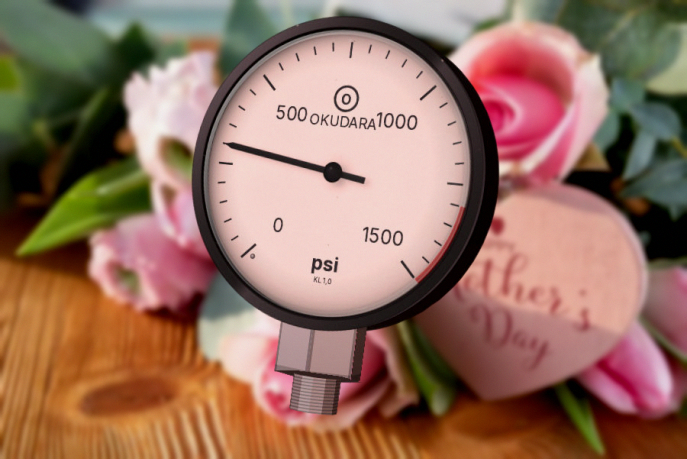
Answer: 300 psi
